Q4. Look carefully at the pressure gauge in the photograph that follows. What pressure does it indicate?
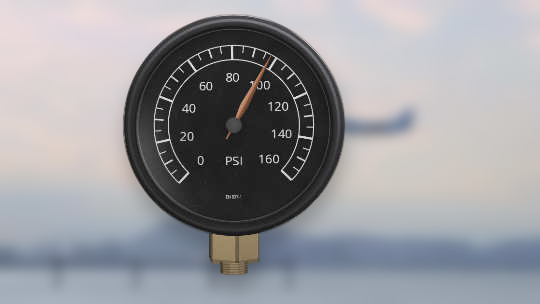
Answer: 97.5 psi
